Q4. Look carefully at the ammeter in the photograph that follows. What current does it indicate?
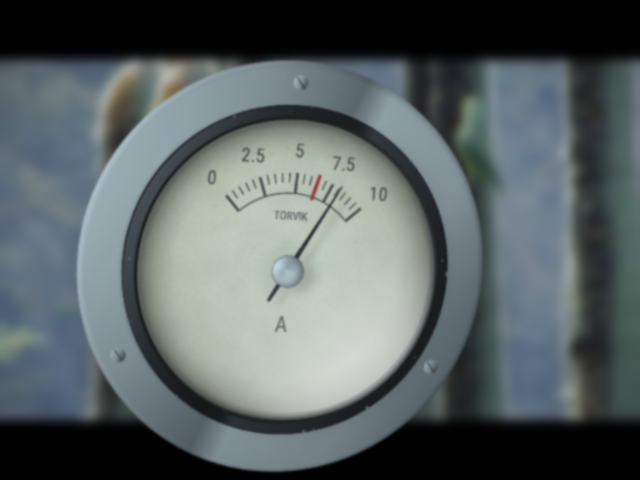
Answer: 8 A
